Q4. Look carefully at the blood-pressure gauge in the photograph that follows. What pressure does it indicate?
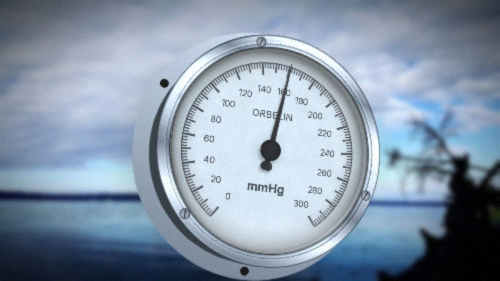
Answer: 160 mmHg
